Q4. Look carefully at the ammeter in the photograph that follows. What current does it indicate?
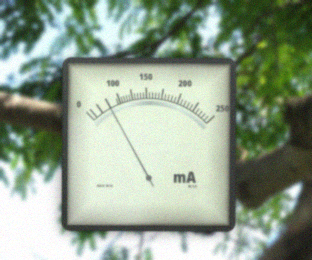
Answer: 75 mA
